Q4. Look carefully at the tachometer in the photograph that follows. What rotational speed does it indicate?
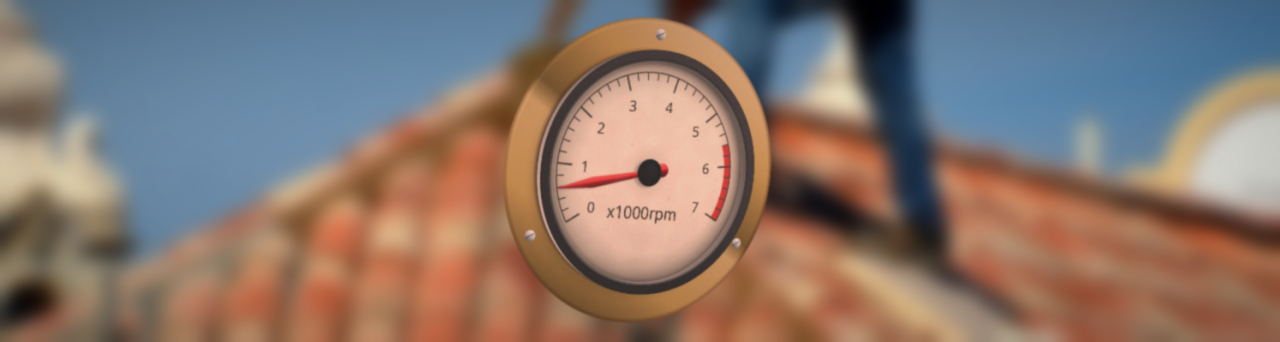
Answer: 600 rpm
